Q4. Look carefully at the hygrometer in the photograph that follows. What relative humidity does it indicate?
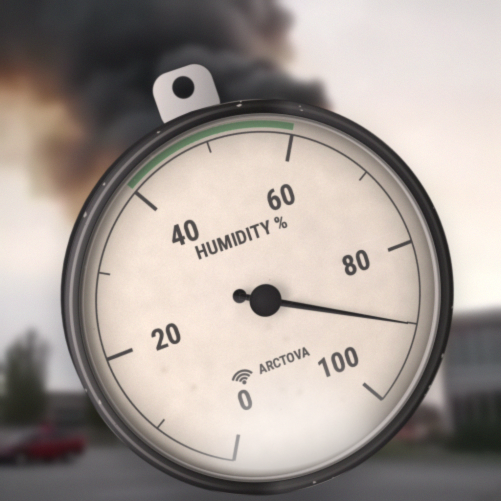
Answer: 90 %
